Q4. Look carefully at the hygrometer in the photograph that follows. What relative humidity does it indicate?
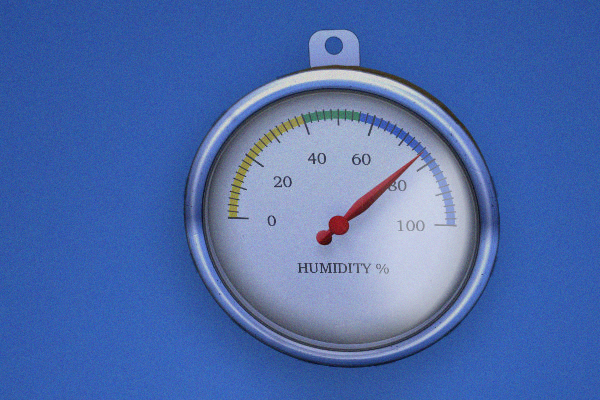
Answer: 76 %
